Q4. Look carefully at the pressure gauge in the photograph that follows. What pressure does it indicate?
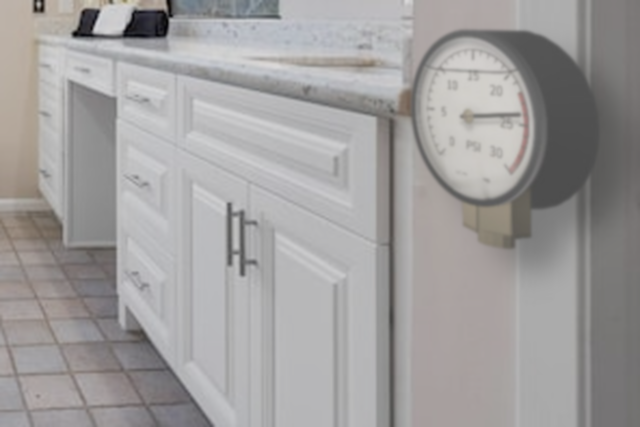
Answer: 24 psi
